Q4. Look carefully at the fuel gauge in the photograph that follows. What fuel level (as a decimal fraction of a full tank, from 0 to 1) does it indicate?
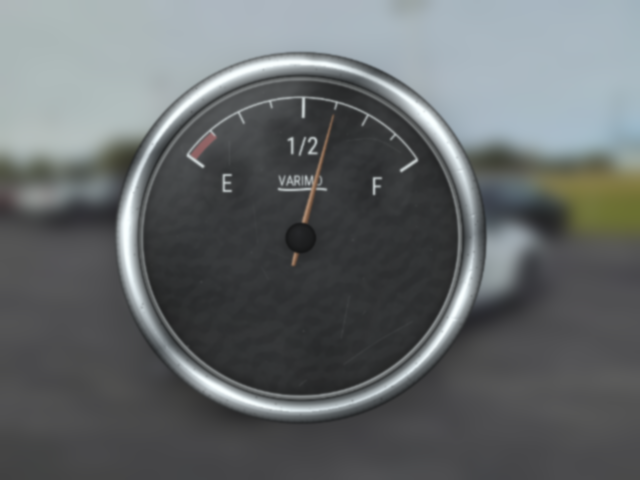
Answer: 0.625
